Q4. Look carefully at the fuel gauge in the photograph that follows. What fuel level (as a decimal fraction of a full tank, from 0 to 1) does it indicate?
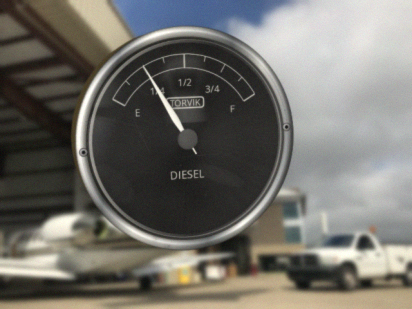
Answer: 0.25
